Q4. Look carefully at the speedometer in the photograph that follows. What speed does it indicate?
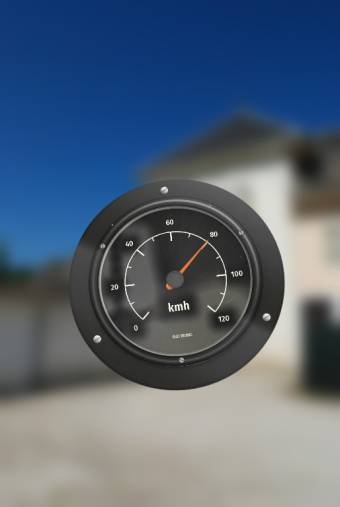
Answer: 80 km/h
